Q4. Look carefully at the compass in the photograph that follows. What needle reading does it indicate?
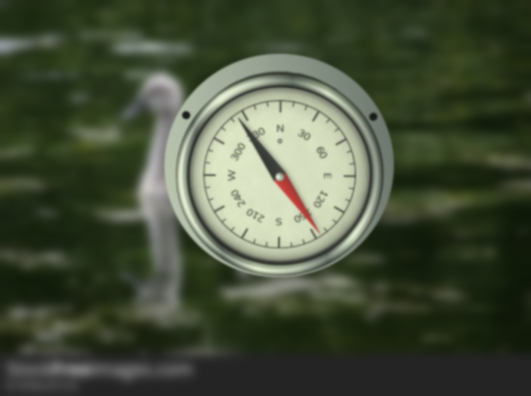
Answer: 145 °
